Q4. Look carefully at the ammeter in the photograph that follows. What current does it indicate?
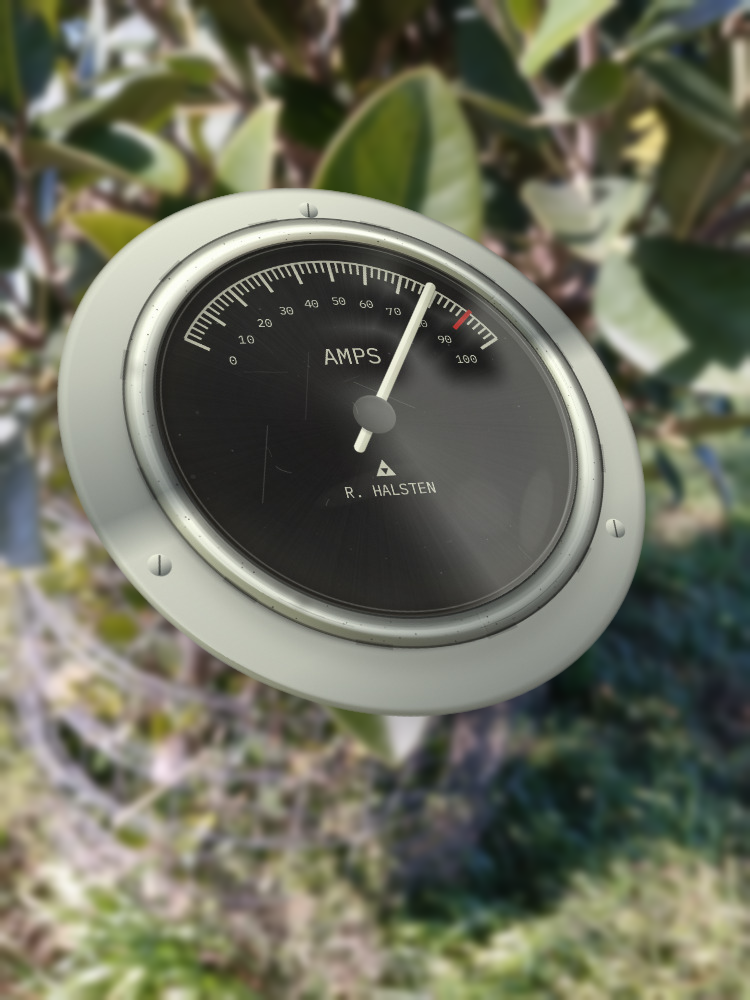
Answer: 78 A
